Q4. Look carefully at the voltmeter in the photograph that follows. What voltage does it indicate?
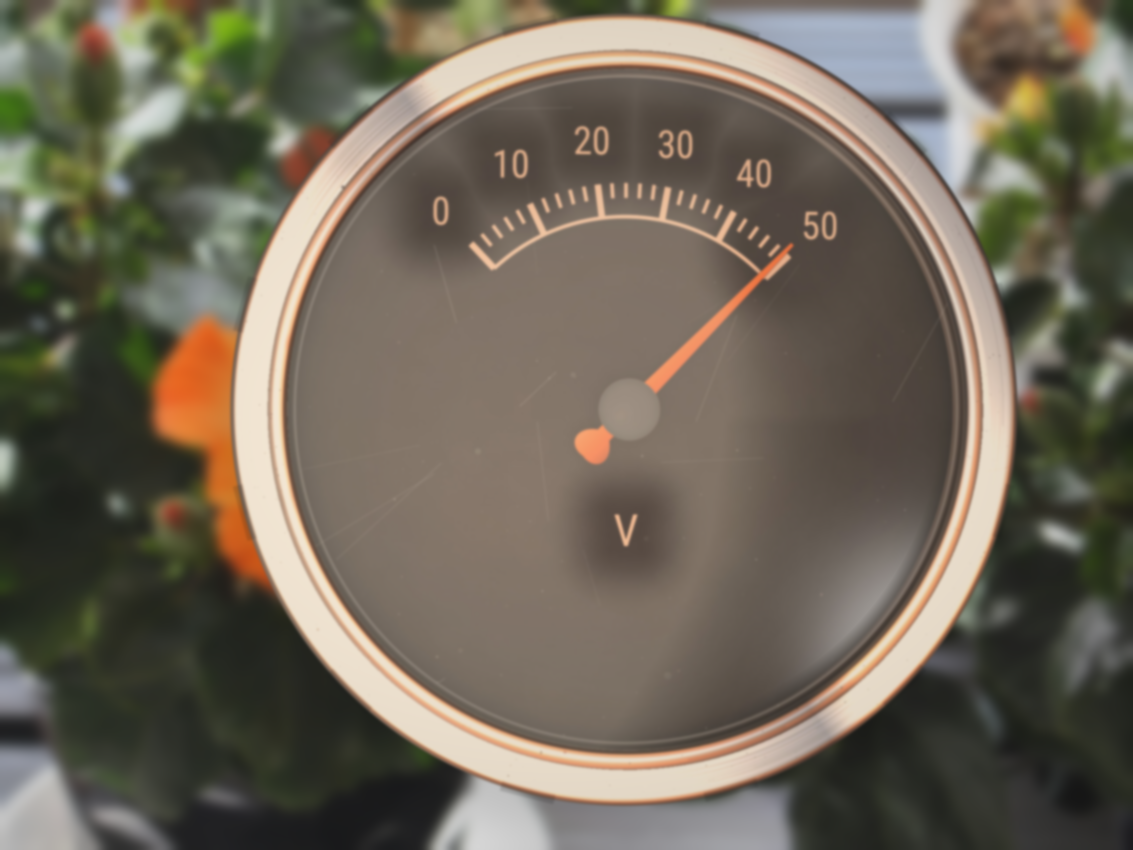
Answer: 49 V
